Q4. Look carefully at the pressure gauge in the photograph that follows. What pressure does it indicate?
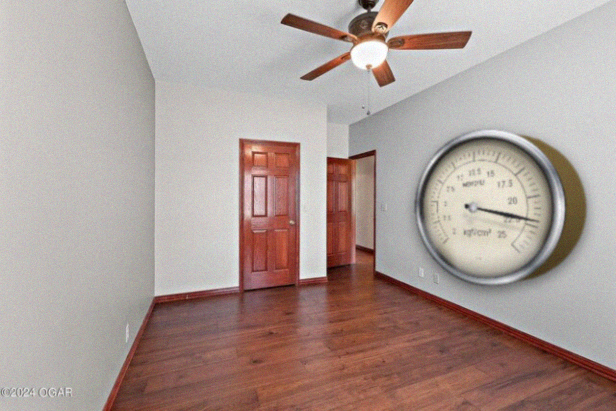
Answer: 22 kg/cm²
